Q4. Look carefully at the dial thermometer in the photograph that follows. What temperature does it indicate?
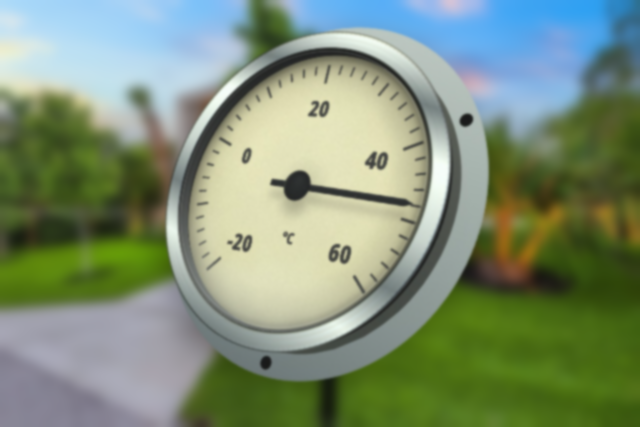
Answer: 48 °C
